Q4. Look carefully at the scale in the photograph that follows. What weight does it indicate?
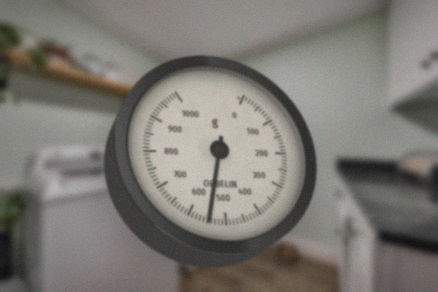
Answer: 550 g
